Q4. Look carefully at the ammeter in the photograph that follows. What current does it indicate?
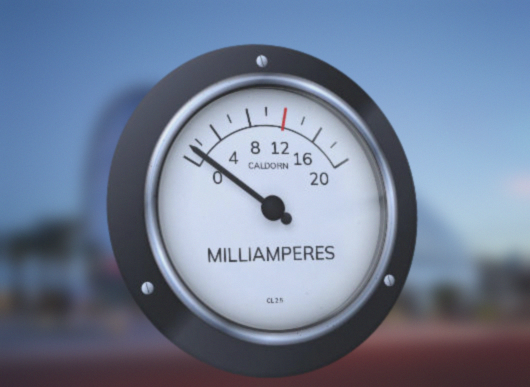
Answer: 1 mA
